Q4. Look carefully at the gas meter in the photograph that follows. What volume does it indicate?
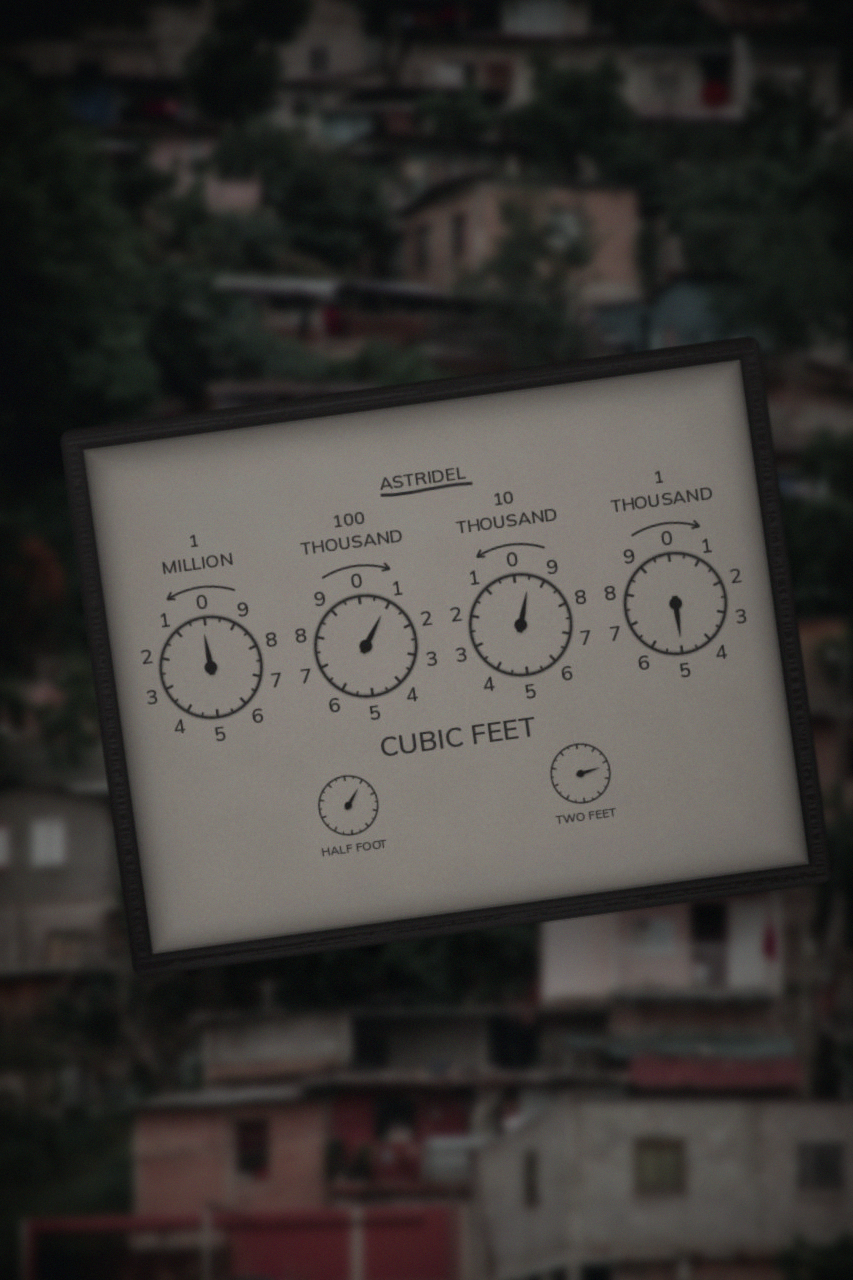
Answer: 9500 ft³
